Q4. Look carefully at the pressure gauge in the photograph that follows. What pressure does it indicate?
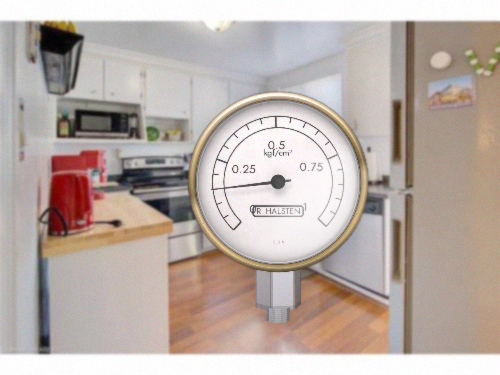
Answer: 0.15 kg/cm²
